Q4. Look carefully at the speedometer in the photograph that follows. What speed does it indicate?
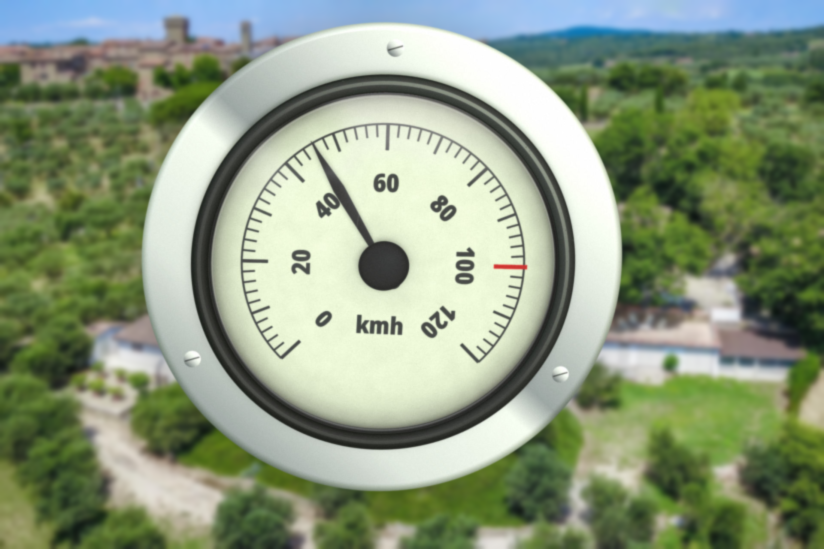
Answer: 46 km/h
